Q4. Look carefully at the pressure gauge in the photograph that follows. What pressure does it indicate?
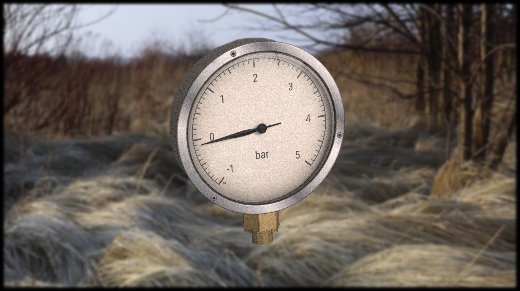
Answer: -0.1 bar
